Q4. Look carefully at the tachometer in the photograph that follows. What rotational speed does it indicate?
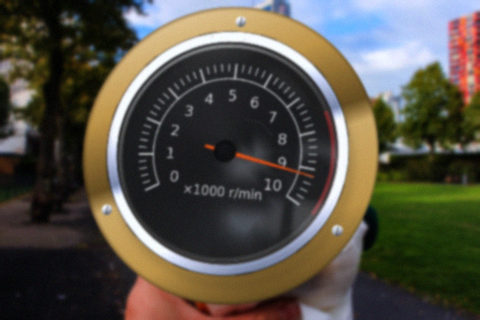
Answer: 9200 rpm
